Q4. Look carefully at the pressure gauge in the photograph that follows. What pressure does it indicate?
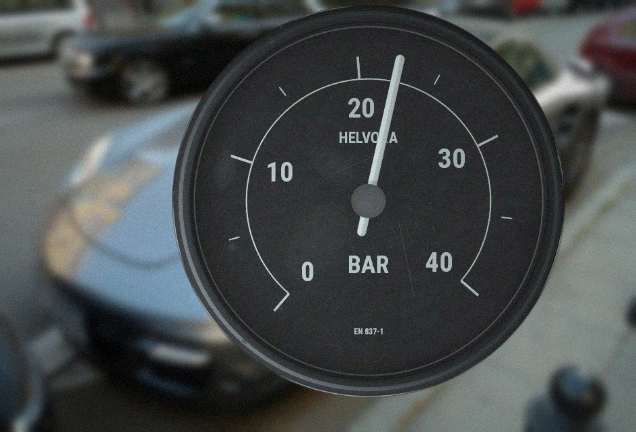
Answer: 22.5 bar
